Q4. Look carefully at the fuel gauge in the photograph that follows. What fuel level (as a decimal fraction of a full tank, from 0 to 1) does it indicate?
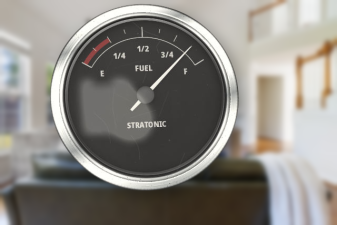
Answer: 0.875
